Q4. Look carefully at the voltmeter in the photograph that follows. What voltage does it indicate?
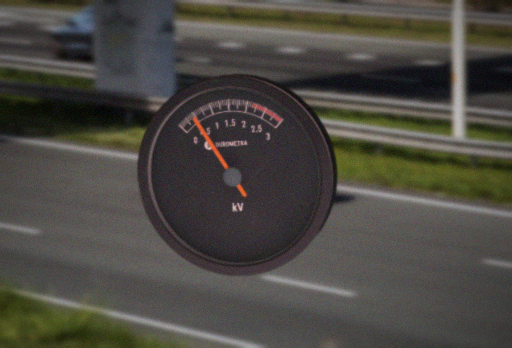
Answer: 0.5 kV
